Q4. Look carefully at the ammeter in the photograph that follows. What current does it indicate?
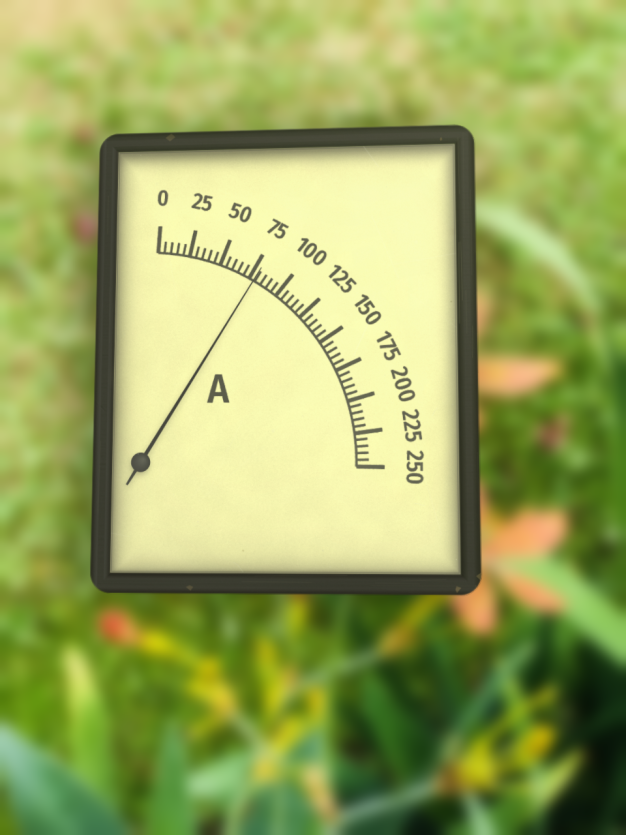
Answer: 80 A
